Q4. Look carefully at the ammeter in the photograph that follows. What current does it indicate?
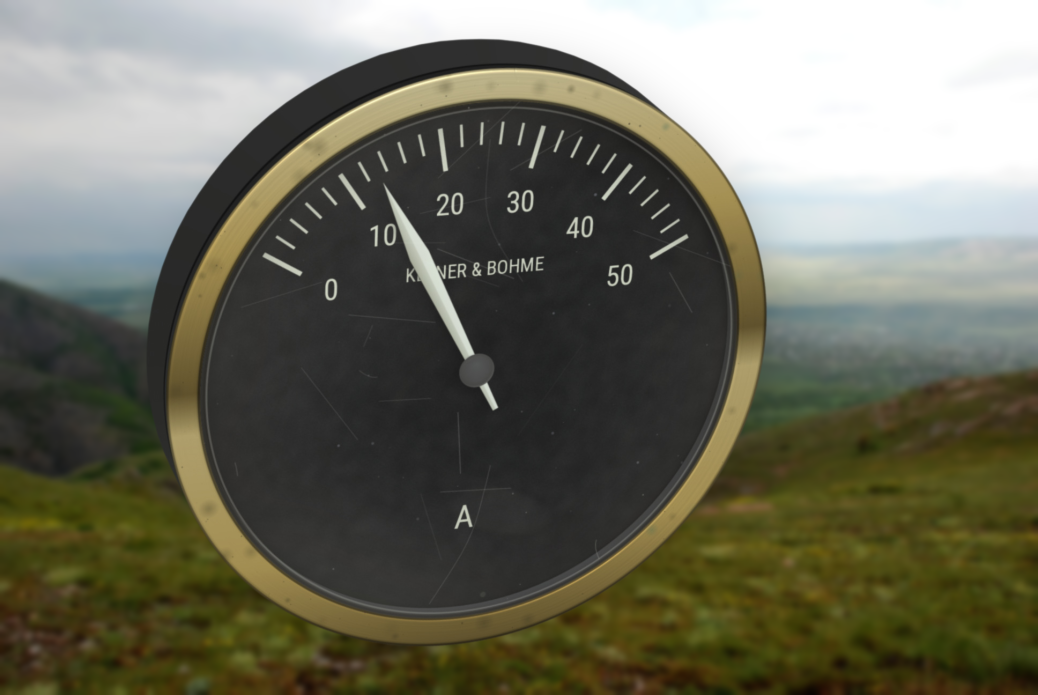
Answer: 13 A
